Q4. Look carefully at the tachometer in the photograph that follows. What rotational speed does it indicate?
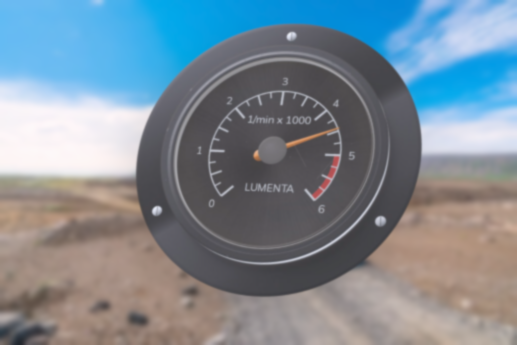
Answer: 4500 rpm
